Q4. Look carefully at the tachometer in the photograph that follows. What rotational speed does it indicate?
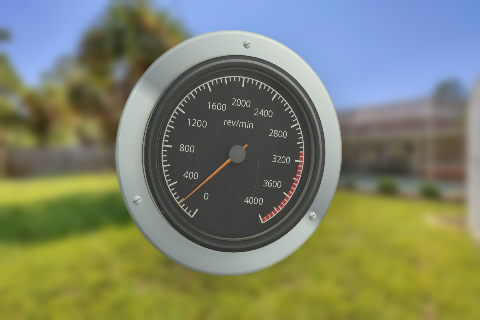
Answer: 200 rpm
